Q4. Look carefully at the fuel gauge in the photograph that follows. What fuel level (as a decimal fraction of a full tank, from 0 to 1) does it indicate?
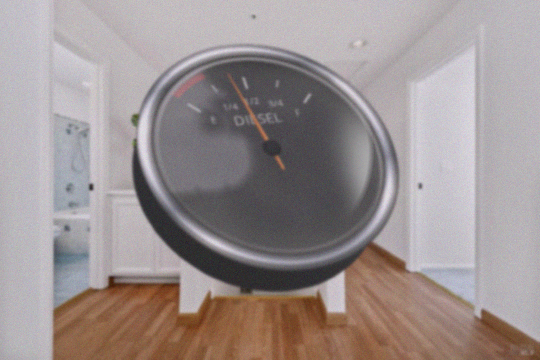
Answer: 0.375
